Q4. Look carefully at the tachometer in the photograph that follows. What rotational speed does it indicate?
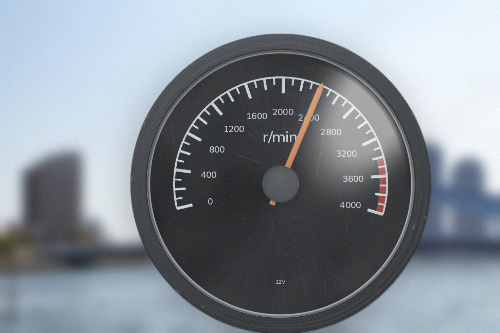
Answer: 2400 rpm
